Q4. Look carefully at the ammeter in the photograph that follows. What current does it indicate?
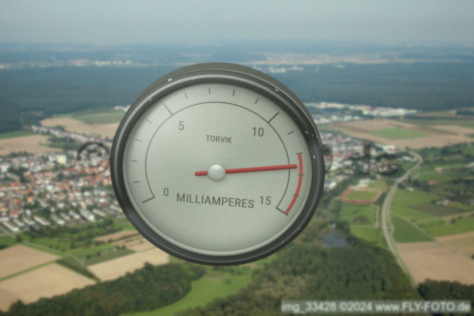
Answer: 12.5 mA
